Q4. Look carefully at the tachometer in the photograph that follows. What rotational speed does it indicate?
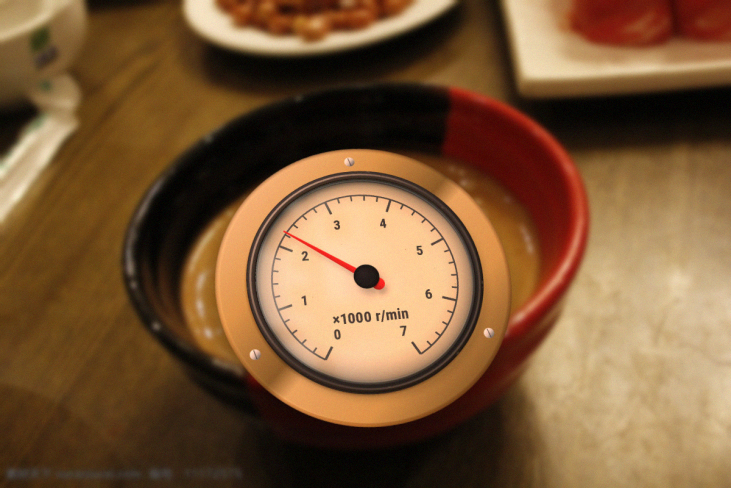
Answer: 2200 rpm
